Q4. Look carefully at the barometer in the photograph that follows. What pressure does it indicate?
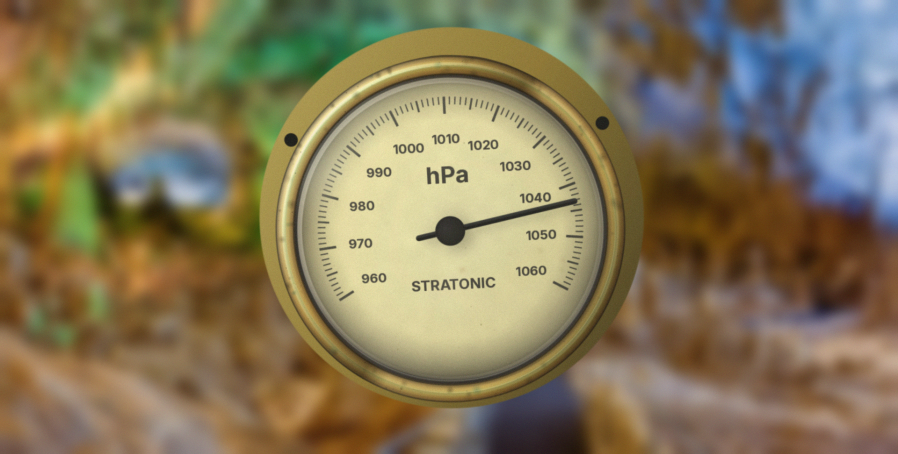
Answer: 1043 hPa
